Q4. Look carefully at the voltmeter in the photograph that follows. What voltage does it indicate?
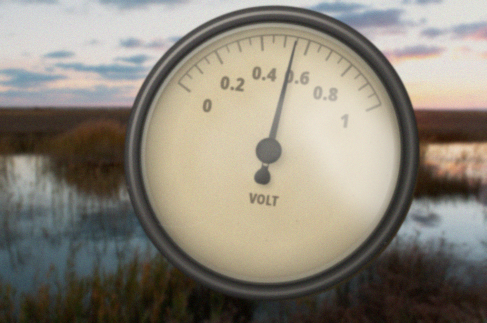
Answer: 0.55 V
